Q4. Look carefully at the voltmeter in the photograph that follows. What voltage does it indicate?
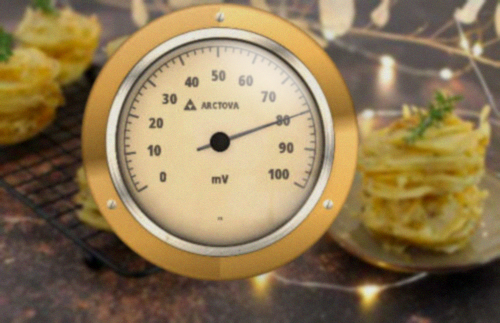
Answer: 80 mV
